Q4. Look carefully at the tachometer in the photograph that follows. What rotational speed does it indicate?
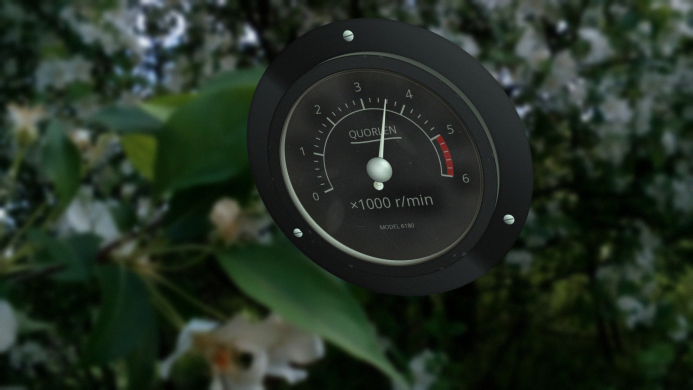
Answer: 3600 rpm
